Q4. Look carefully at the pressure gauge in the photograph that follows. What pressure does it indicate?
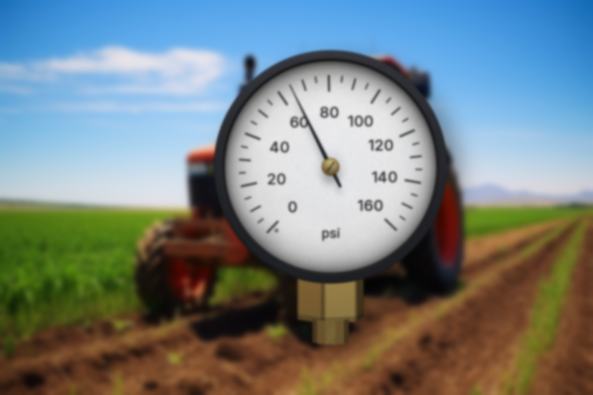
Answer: 65 psi
